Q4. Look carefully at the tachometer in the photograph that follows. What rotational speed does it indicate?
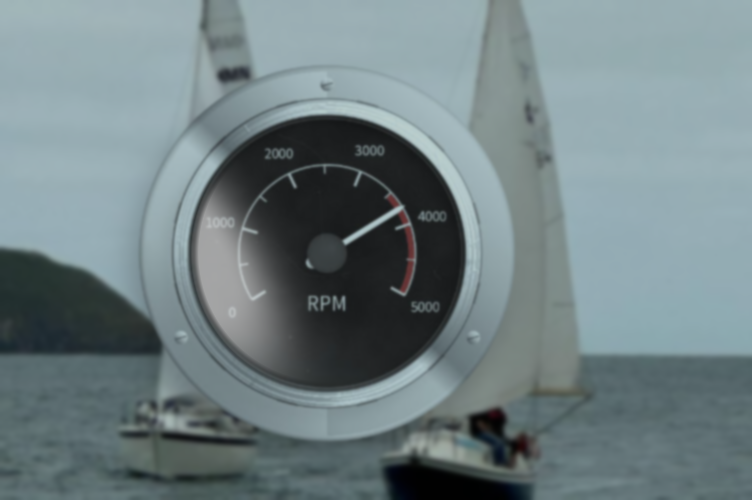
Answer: 3750 rpm
